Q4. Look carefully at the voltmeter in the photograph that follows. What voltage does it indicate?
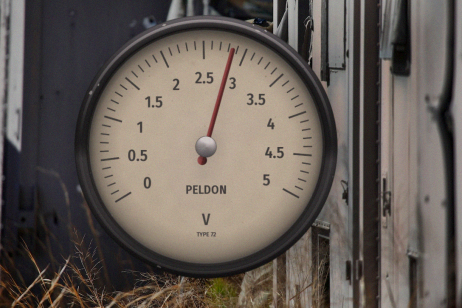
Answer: 2.85 V
